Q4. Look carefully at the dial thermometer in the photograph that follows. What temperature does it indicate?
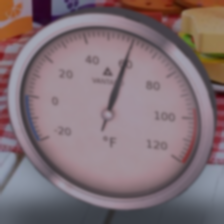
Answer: 60 °F
